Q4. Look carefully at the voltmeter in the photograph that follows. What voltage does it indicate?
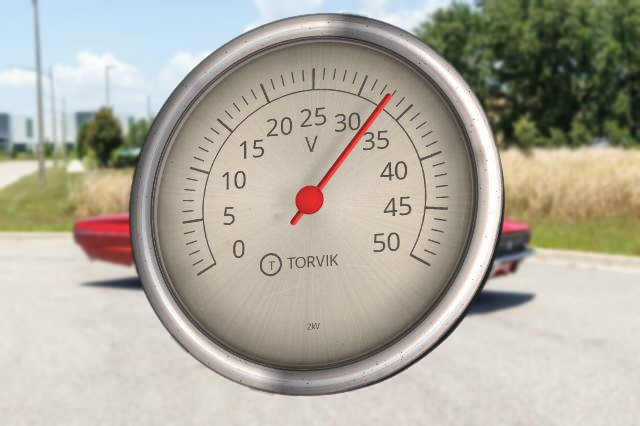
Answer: 33 V
